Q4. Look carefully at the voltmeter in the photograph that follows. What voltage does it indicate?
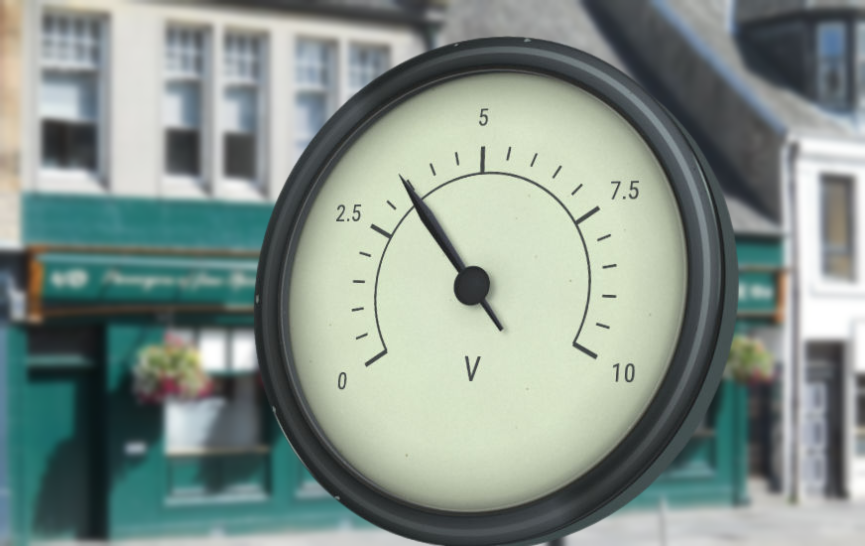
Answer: 3.5 V
